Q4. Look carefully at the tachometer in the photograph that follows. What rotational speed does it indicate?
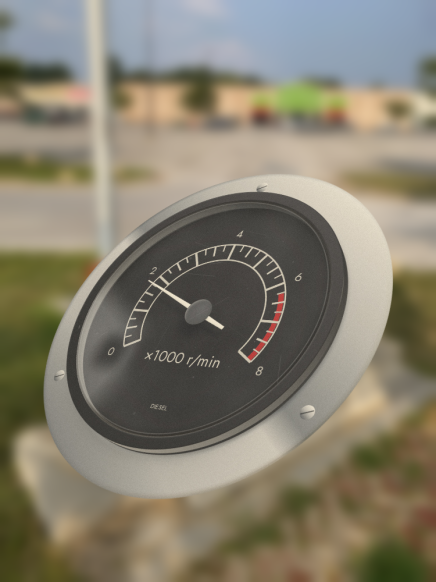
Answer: 1750 rpm
